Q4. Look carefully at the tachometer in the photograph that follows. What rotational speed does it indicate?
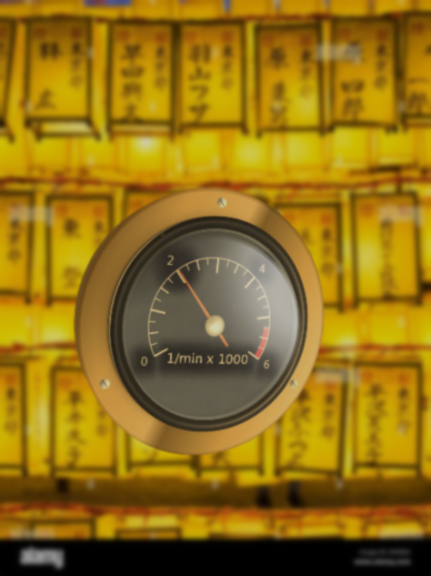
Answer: 2000 rpm
